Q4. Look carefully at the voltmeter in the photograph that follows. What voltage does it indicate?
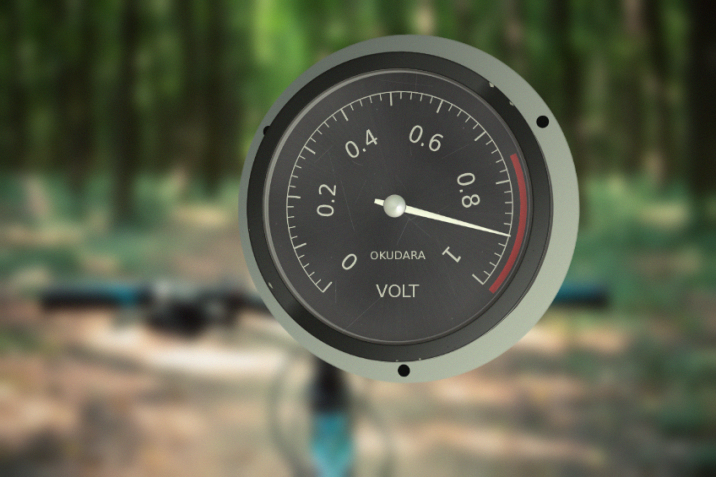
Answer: 0.9 V
